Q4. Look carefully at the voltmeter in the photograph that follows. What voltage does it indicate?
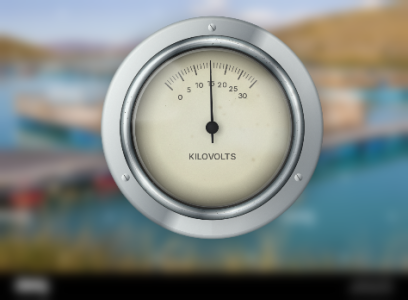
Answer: 15 kV
